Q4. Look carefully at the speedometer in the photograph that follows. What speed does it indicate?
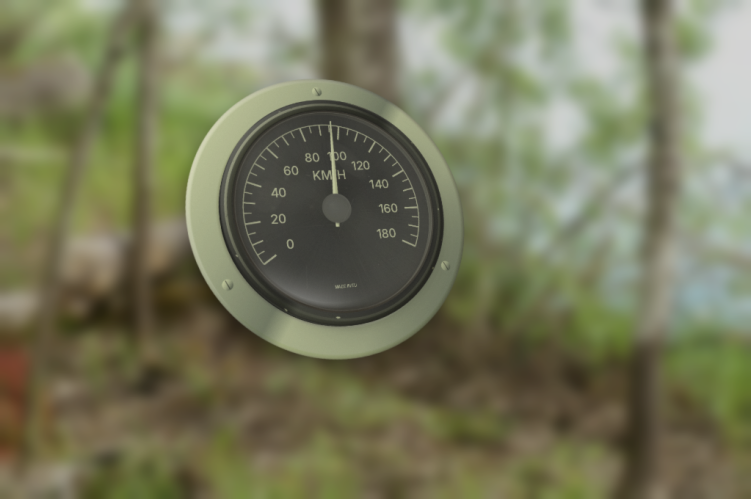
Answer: 95 km/h
